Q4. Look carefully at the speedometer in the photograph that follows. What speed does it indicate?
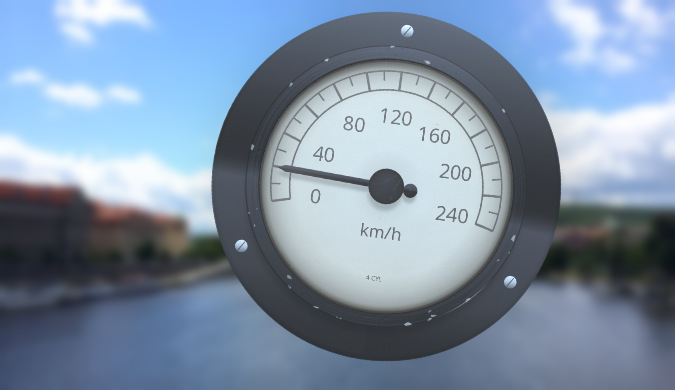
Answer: 20 km/h
